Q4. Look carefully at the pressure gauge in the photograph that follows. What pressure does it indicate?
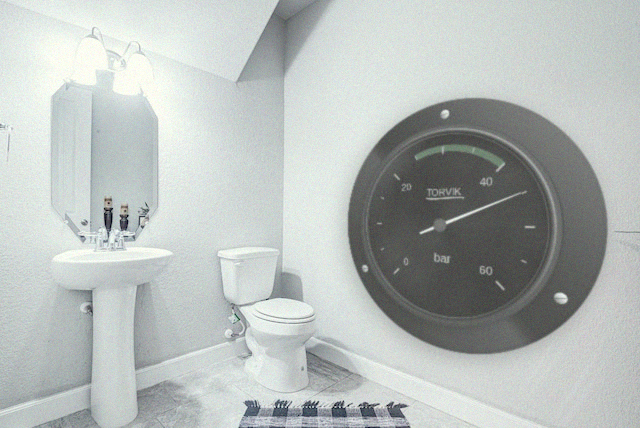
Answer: 45 bar
